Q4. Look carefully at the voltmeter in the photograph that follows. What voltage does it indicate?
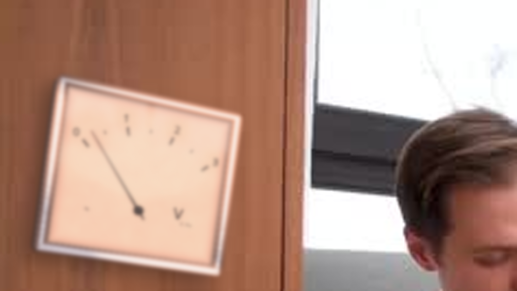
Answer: 0.25 V
